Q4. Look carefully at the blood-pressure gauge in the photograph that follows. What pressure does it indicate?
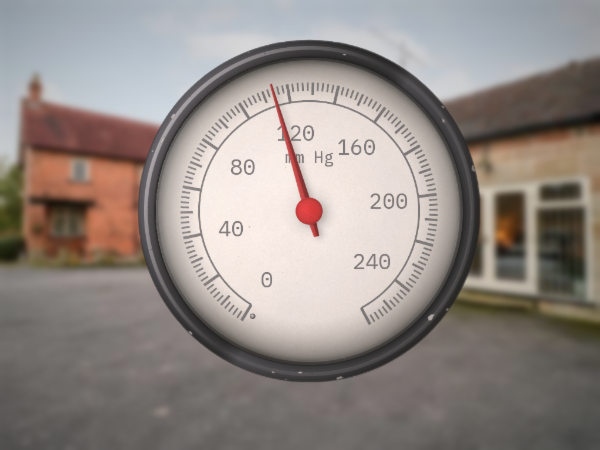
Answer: 114 mmHg
